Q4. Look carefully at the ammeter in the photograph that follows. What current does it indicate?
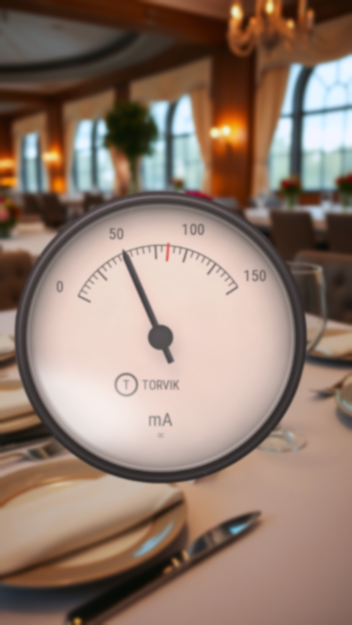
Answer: 50 mA
